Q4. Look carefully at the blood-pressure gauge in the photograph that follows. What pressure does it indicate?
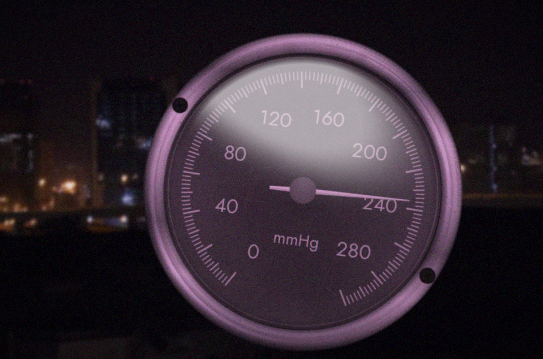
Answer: 236 mmHg
